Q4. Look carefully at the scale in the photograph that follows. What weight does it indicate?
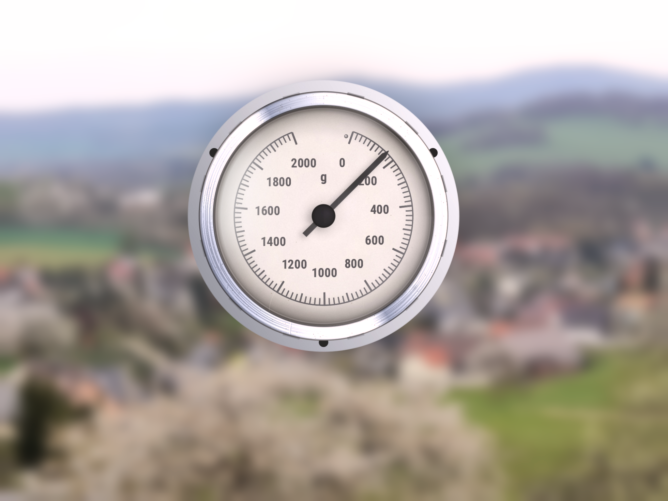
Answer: 160 g
